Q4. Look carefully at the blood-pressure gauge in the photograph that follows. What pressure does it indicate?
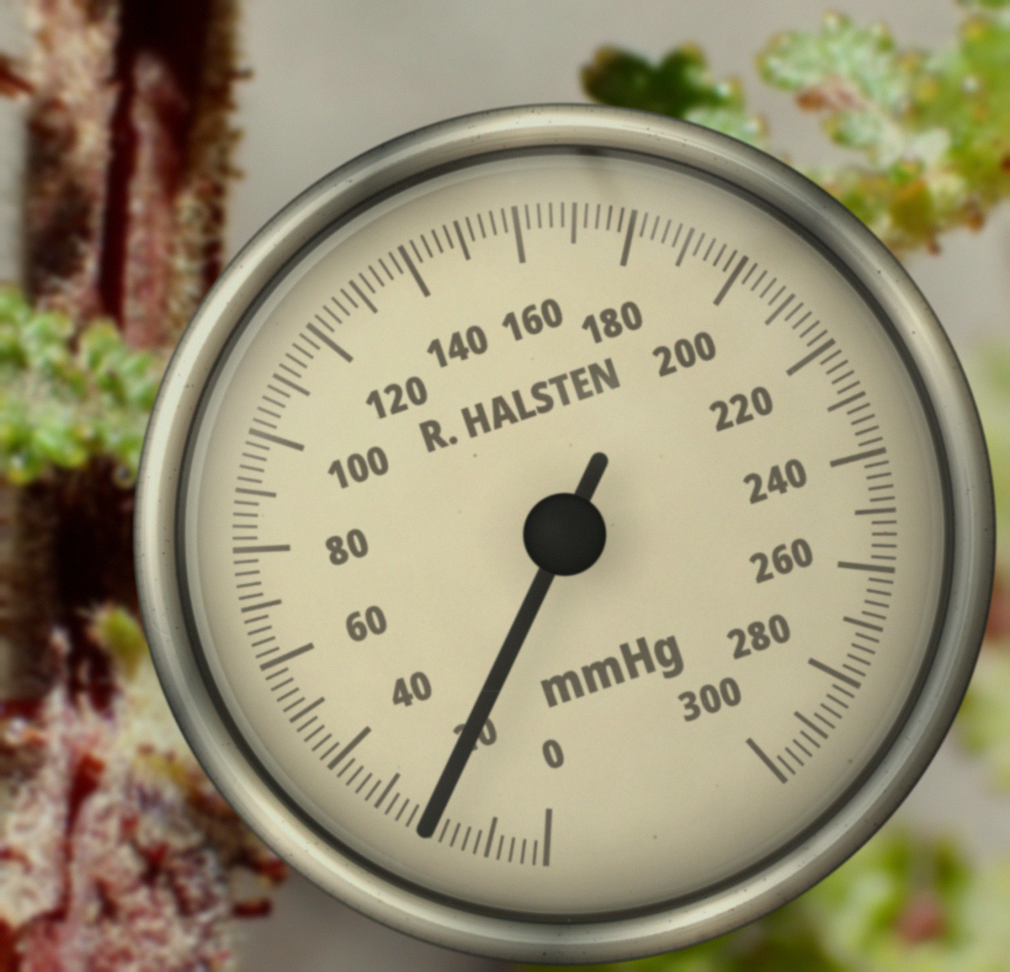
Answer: 21 mmHg
